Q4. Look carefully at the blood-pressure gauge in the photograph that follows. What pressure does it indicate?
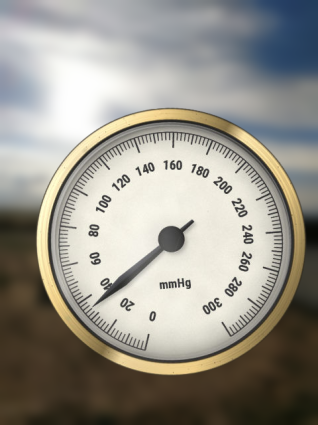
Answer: 34 mmHg
